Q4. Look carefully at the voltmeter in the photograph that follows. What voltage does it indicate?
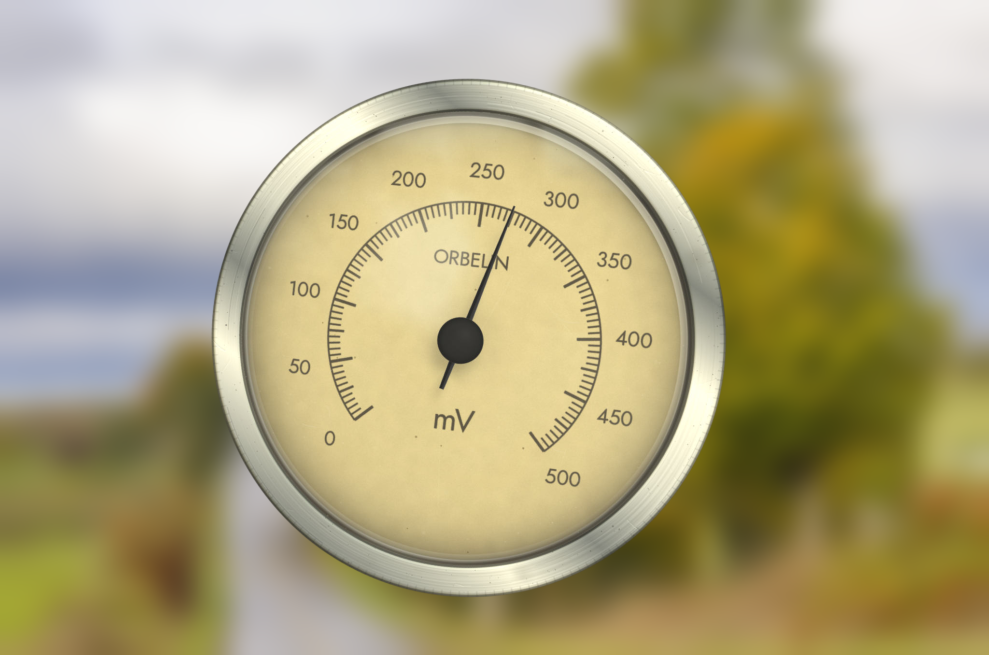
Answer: 275 mV
